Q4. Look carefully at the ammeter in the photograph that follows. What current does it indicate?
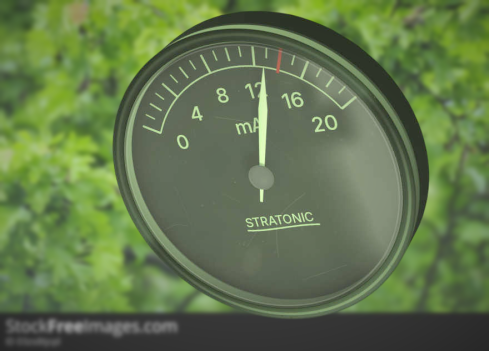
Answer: 13 mA
